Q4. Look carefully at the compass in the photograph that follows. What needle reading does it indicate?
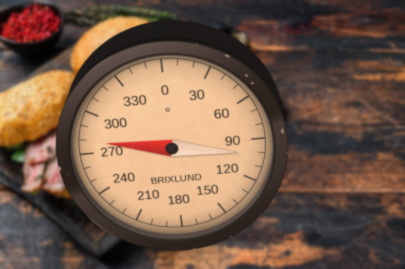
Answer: 280 °
